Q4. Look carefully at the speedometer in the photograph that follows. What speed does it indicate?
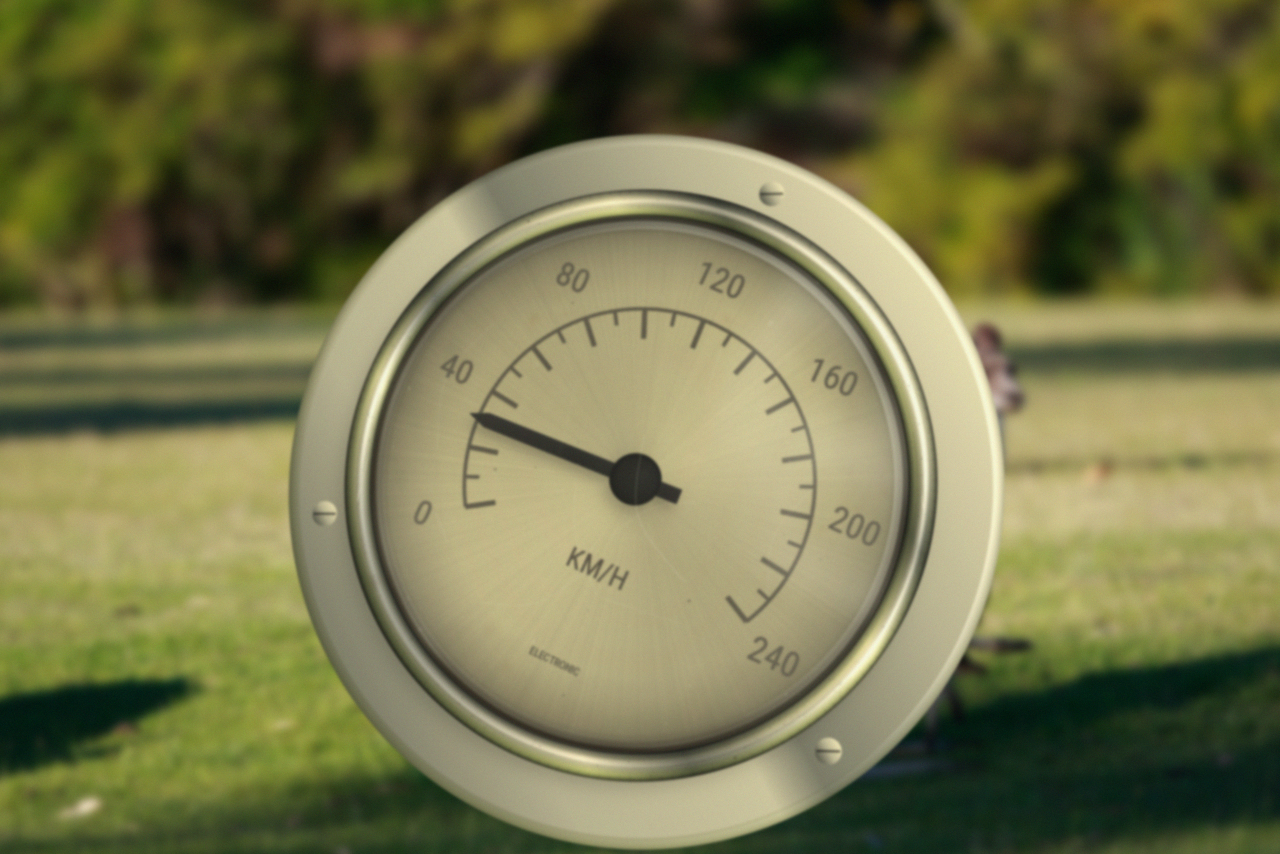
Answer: 30 km/h
